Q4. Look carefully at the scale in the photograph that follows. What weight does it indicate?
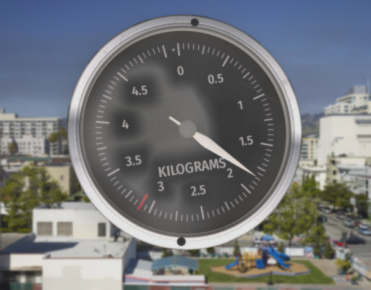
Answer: 1.85 kg
